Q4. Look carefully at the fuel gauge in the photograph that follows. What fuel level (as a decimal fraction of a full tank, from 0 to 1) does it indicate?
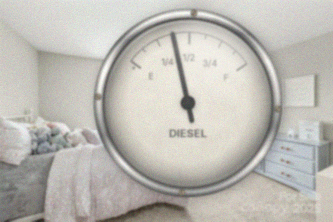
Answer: 0.375
